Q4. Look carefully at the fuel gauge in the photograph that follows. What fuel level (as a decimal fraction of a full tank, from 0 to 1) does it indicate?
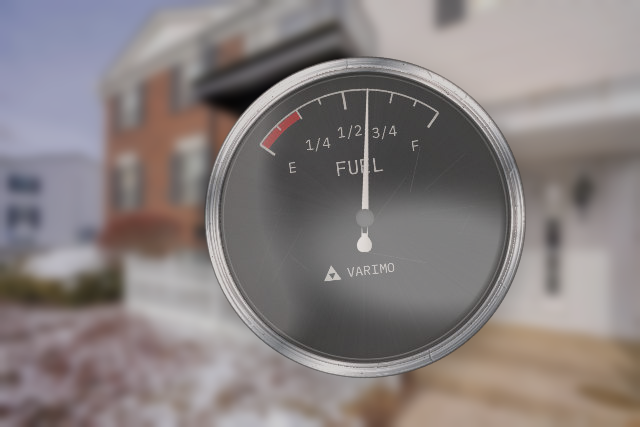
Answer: 0.625
